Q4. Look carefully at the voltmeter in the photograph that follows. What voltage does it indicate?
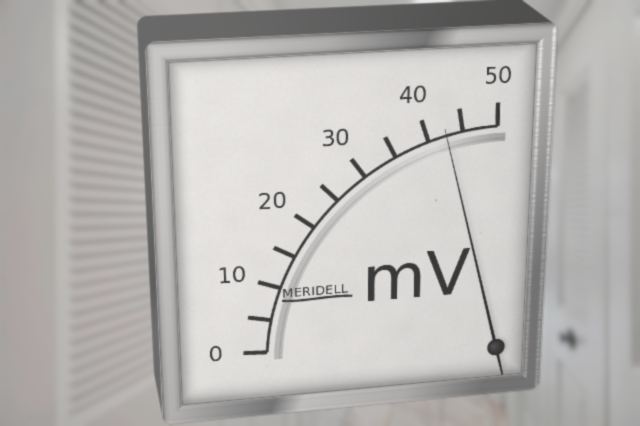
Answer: 42.5 mV
